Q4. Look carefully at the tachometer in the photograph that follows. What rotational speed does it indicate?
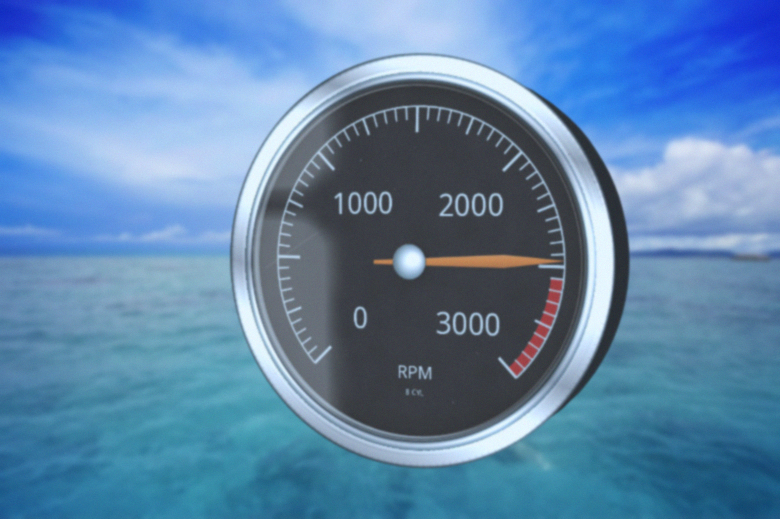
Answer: 2475 rpm
